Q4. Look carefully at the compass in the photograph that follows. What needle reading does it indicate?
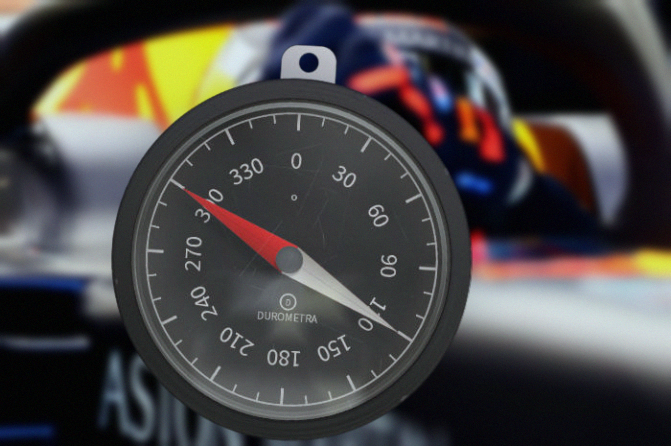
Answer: 300 °
